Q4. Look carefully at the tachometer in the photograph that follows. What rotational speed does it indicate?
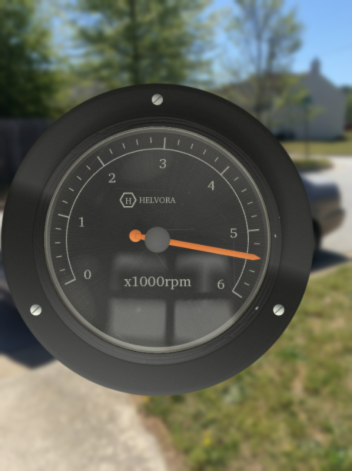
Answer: 5400 rpm
